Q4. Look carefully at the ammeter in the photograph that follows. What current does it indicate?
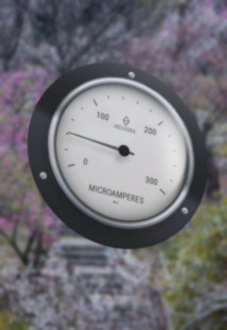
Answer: 40 µA
